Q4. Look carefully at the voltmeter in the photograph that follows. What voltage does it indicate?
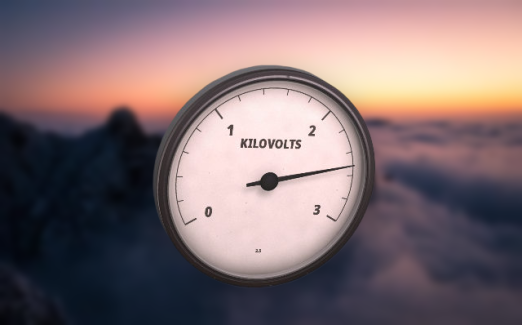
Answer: 2.5 kV
